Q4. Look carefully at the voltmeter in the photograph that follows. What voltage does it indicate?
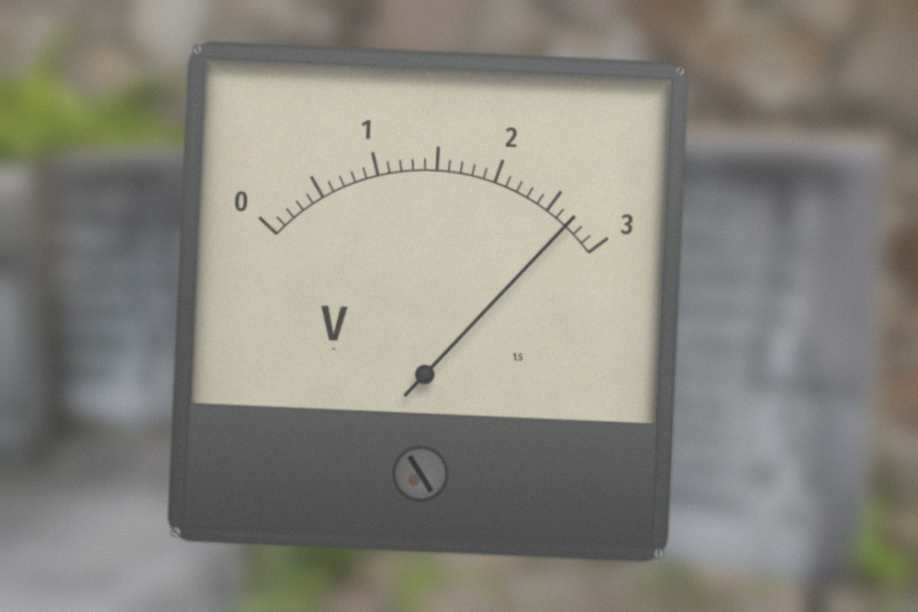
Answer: 2.7 V
